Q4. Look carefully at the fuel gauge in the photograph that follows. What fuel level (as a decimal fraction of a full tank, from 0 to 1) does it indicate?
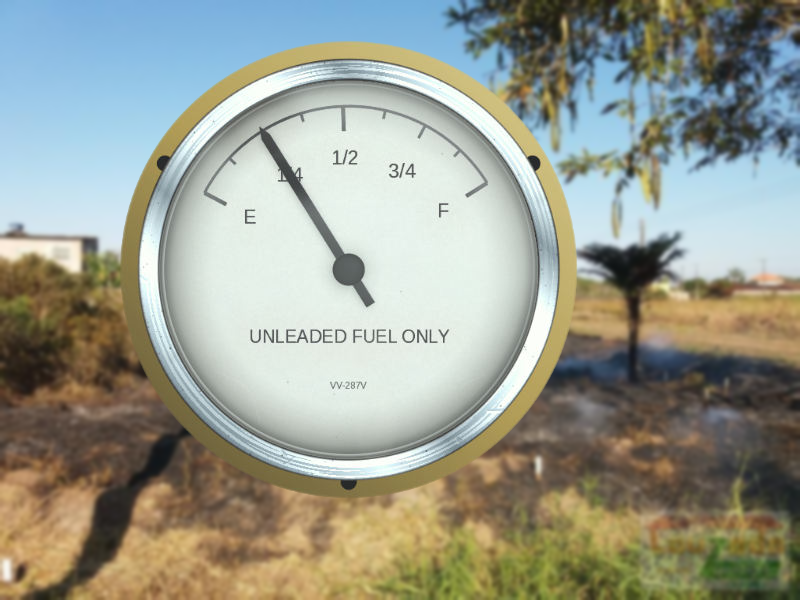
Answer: 0.25
